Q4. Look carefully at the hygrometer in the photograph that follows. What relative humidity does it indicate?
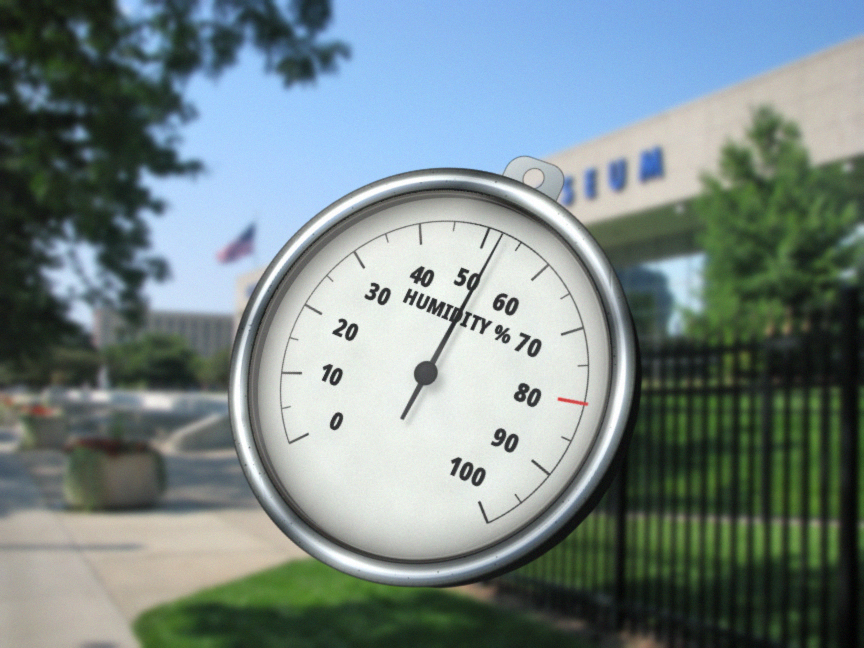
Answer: 52.5 %
